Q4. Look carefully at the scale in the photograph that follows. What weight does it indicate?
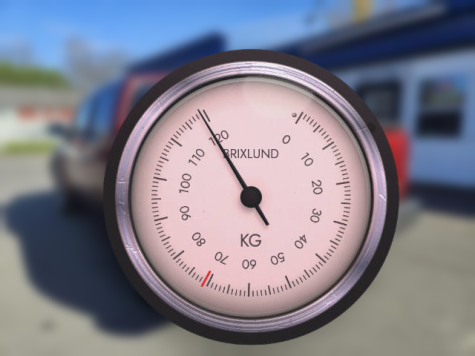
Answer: 119 kg
